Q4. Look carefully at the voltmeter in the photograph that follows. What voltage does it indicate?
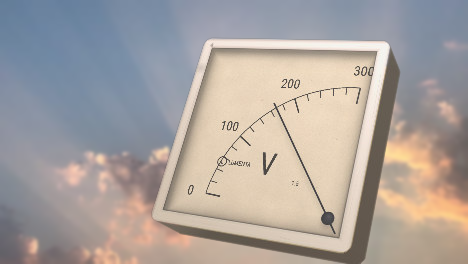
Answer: 170 V
